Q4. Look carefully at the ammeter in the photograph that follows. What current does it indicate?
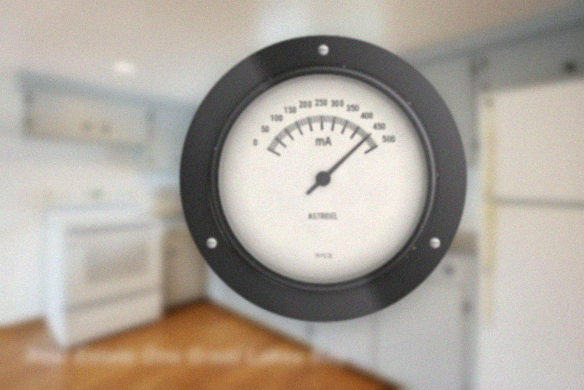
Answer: 450 mA
